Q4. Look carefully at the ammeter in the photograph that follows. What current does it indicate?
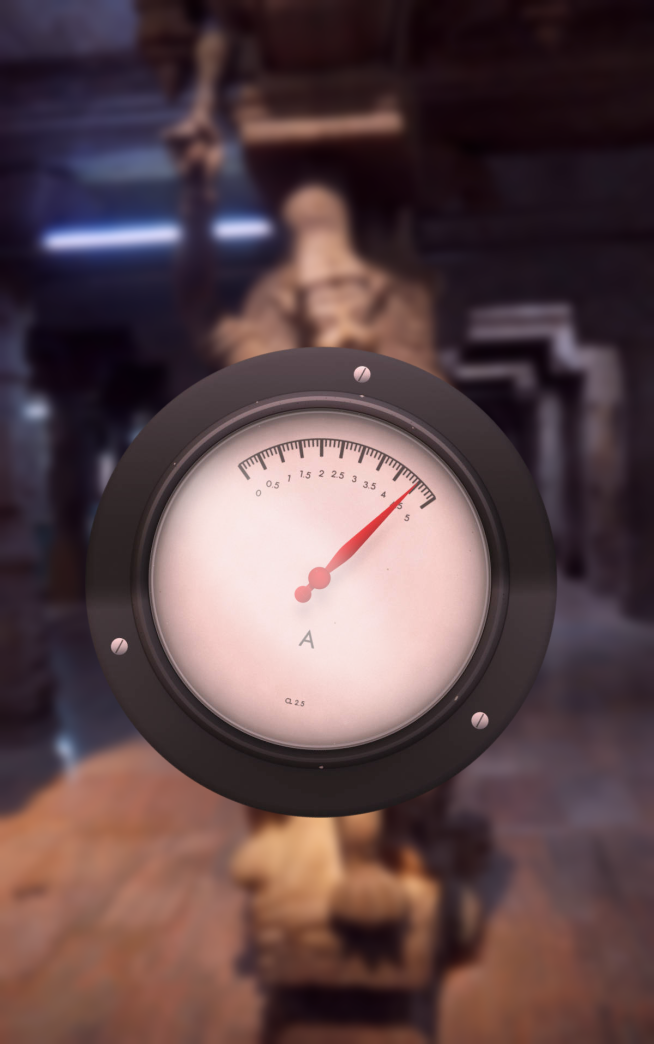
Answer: 4.5 A
